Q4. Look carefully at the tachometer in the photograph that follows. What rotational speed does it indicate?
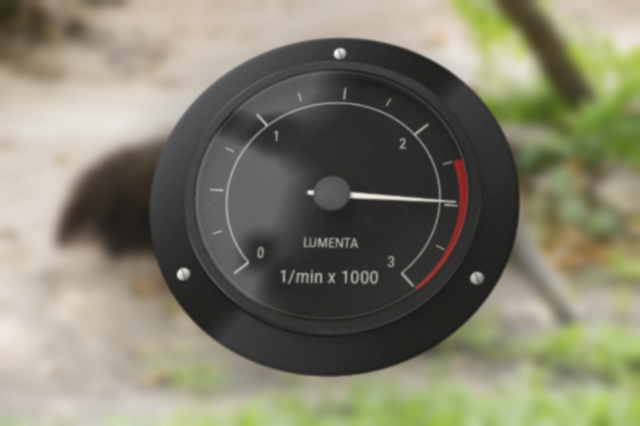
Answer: 2500 rpm
